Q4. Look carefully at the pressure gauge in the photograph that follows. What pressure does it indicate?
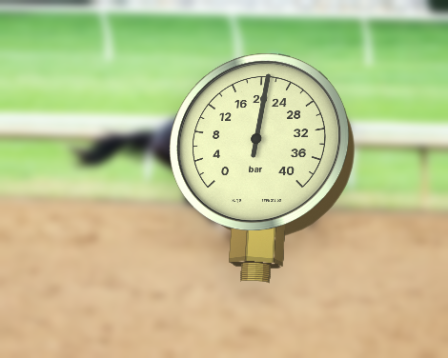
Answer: 21 bar
